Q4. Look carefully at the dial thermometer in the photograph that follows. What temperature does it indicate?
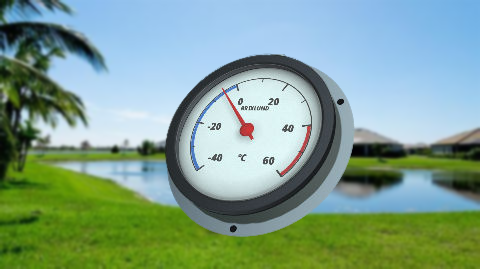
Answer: -5 °C
